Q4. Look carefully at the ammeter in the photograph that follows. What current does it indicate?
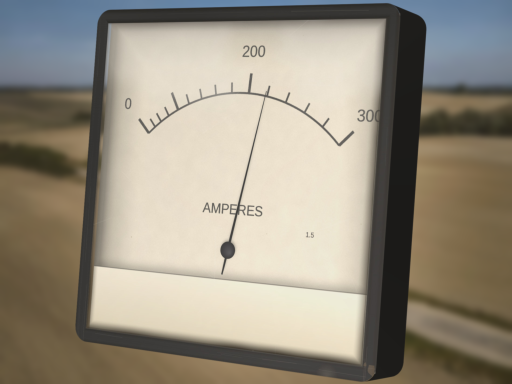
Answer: 220 A
